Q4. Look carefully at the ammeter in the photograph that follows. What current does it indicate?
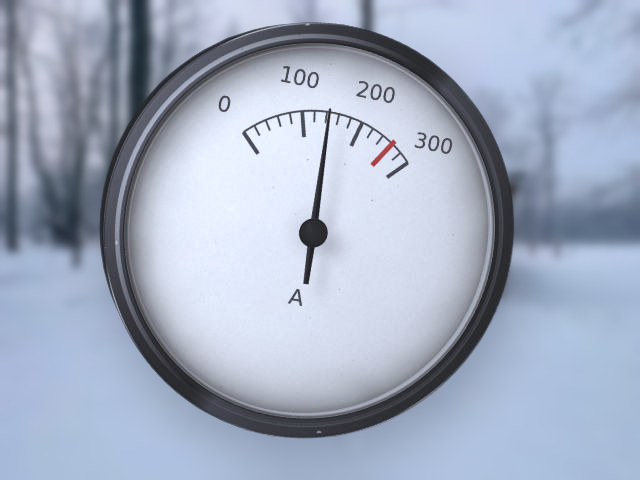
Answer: 140 A
